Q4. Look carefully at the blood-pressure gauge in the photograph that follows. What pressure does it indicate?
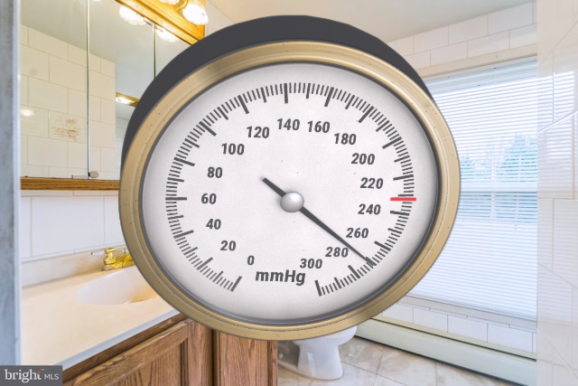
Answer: 270 mmHg
